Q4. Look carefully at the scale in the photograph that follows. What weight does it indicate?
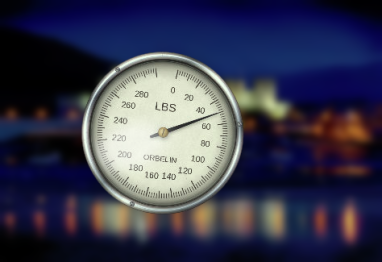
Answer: 50 lb
